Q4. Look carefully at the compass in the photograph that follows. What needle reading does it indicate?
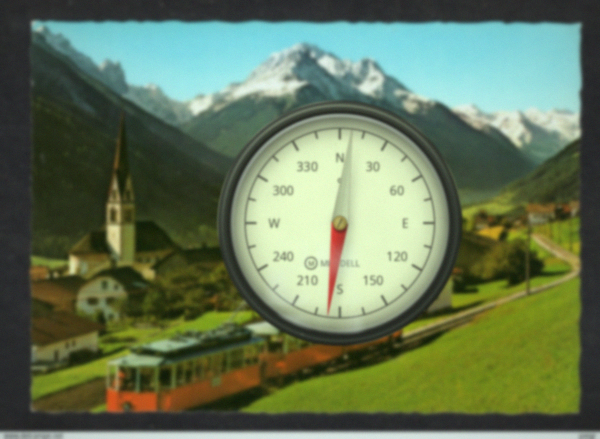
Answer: 187.5 °
